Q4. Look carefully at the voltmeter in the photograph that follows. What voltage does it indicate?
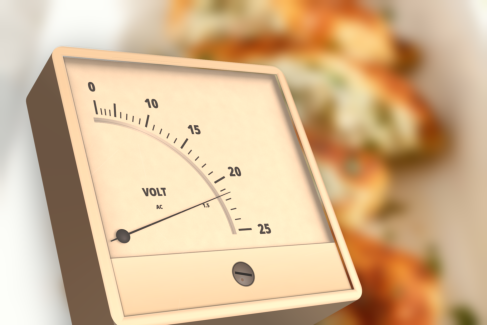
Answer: 21.5 V
